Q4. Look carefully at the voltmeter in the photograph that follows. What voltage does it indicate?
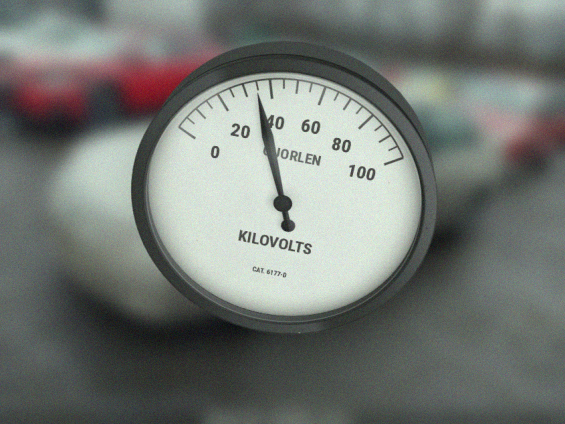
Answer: 35 kV
